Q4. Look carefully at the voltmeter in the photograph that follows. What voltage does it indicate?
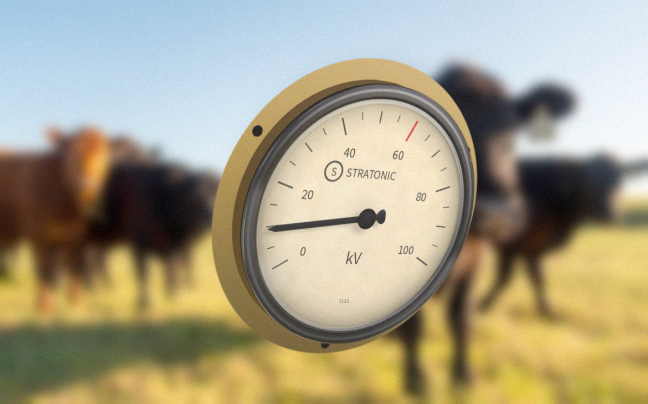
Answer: 10 kV
